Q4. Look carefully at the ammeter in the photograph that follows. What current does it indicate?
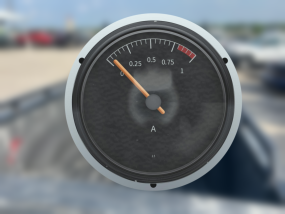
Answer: 0.05 A
